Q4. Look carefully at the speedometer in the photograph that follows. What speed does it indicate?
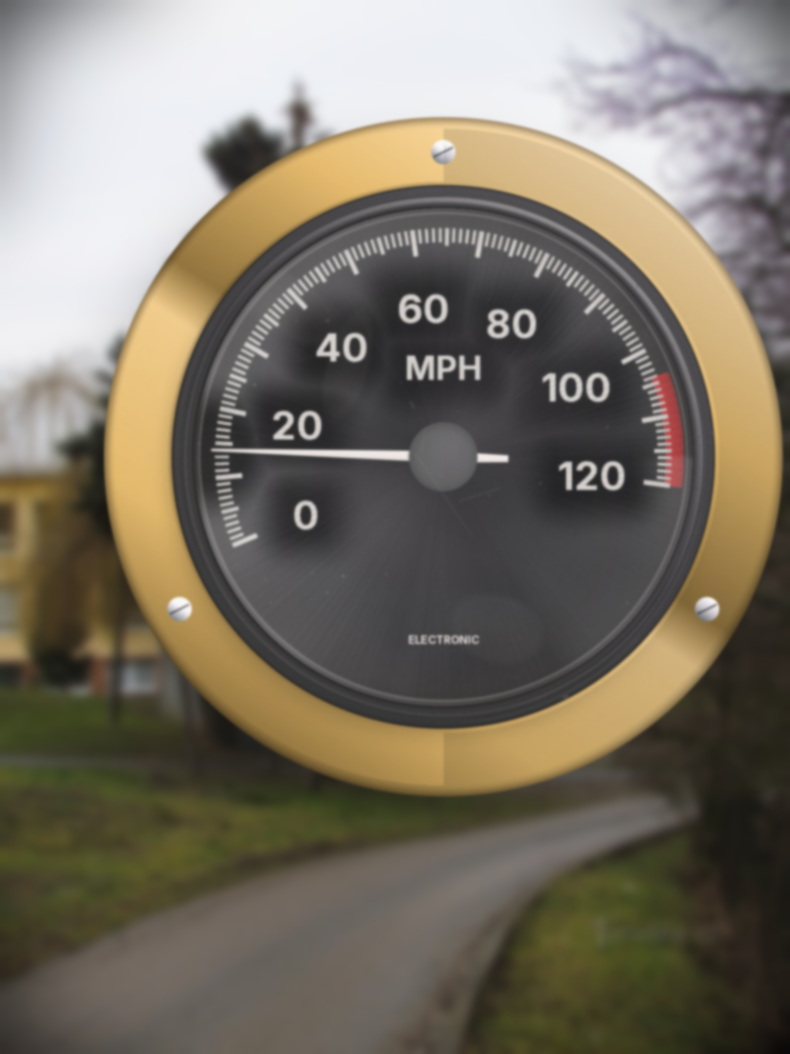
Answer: 14 mph
